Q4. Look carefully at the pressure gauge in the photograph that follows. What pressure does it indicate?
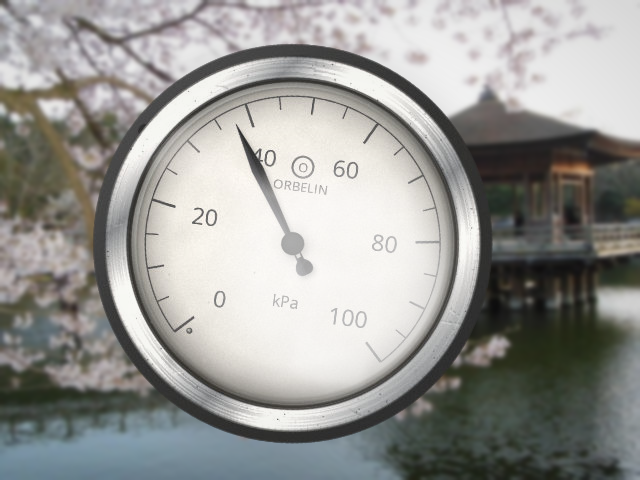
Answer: 37.5 kPa
